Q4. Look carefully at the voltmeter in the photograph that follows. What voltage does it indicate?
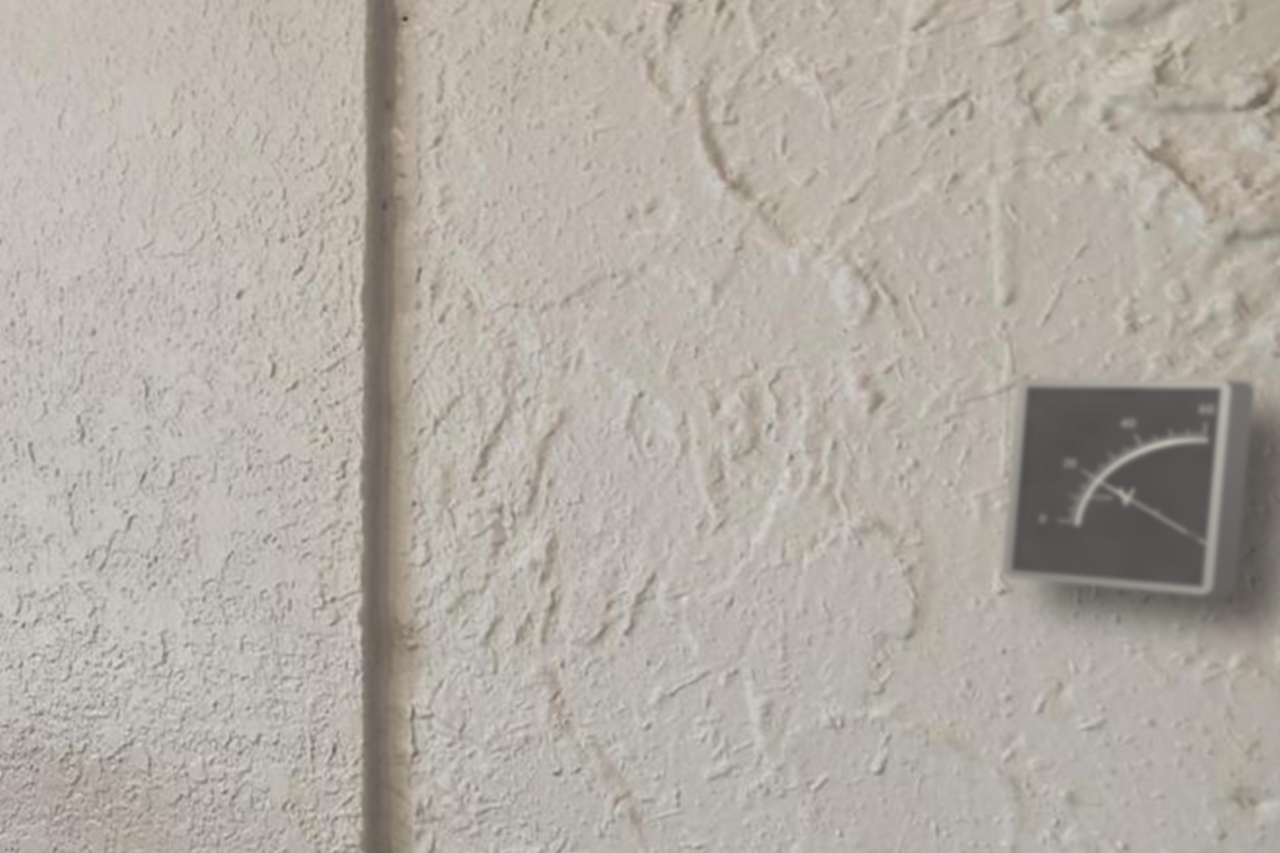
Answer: 20 V
